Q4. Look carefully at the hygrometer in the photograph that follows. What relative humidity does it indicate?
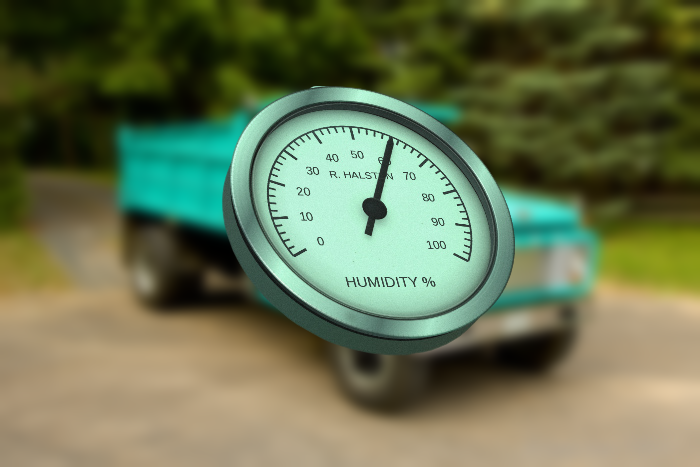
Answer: 60 %
